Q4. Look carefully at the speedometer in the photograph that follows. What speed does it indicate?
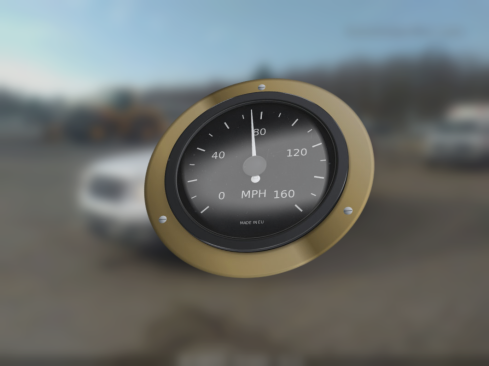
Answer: 75 mph
